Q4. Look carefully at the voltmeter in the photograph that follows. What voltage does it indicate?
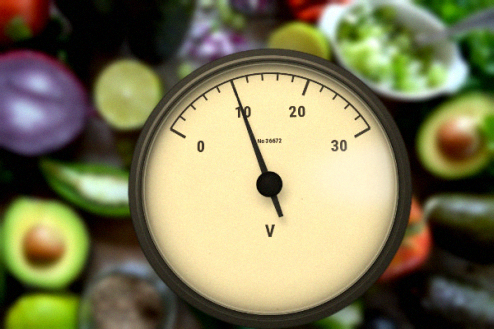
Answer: 10 V
